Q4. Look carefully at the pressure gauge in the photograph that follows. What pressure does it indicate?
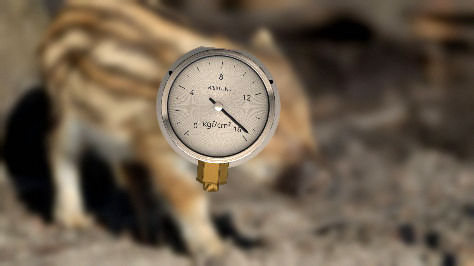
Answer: 15.5 kg/cm²
